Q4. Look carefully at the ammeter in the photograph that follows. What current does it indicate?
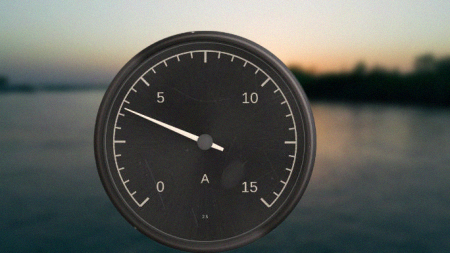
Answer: 3.75 A
